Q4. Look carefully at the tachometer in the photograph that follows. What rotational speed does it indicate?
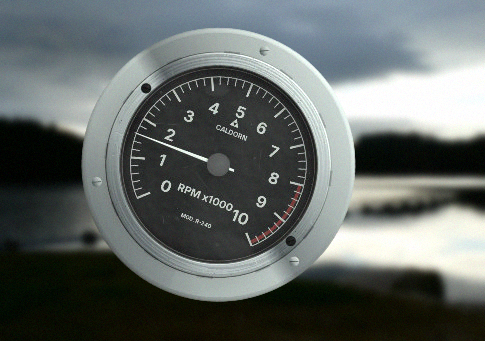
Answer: 1600 rpm
